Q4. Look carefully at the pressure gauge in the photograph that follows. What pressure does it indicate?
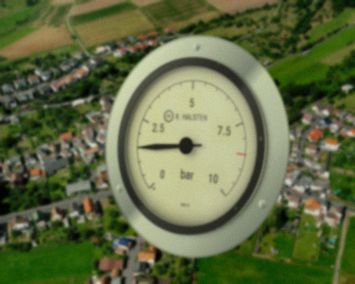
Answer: 1.5 bar
